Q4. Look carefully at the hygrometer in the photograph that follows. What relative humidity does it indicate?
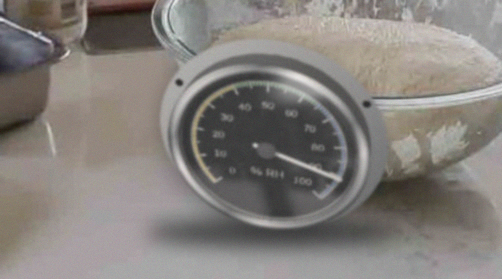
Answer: 90 %
